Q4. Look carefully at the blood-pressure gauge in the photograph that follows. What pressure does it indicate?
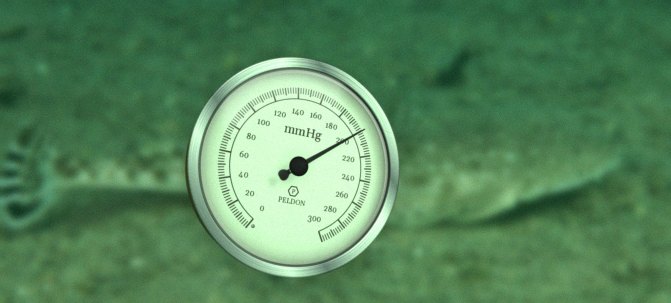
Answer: 200 mmHg
